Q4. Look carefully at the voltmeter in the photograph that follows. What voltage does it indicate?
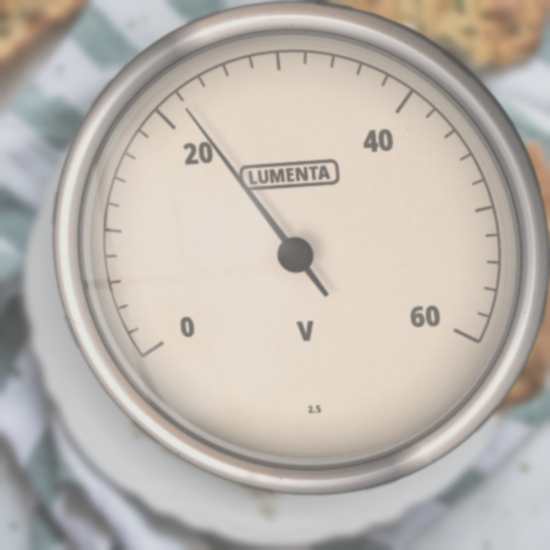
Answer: 22 V
